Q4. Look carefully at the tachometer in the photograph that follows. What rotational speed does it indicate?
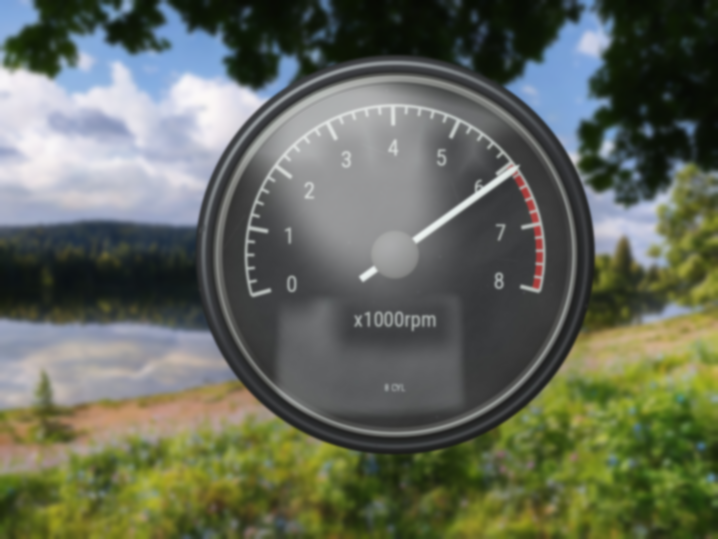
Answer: 6100 rpm
